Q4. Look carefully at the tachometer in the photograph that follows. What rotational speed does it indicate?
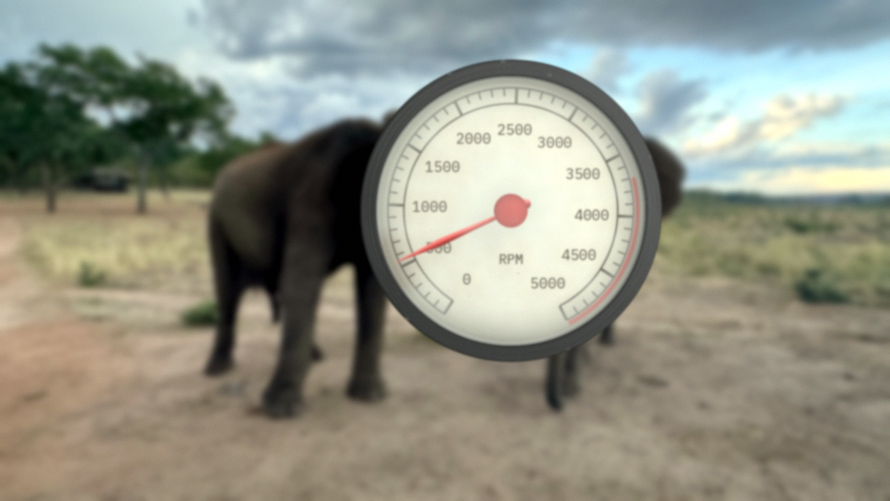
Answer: 550 rpm
